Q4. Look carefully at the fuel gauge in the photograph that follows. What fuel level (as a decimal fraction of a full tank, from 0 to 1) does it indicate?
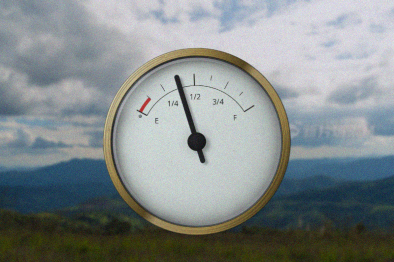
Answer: 0.375
